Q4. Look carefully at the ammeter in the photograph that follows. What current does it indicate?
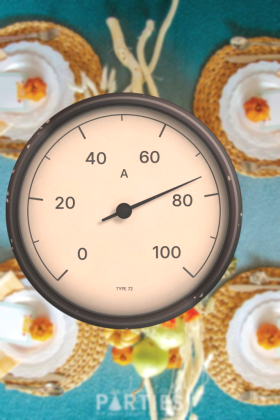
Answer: 75 A
